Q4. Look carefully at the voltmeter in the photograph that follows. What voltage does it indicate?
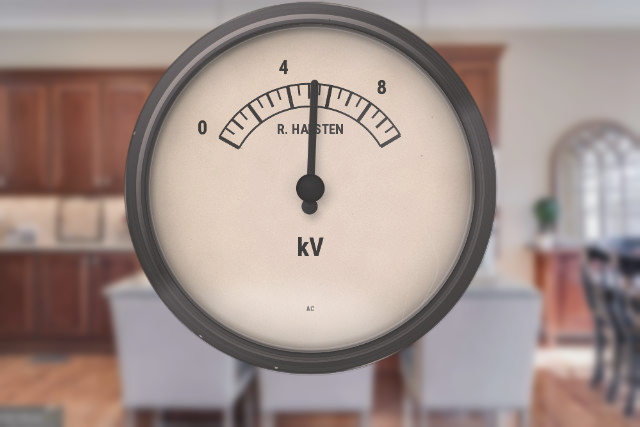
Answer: 5.25 kV
